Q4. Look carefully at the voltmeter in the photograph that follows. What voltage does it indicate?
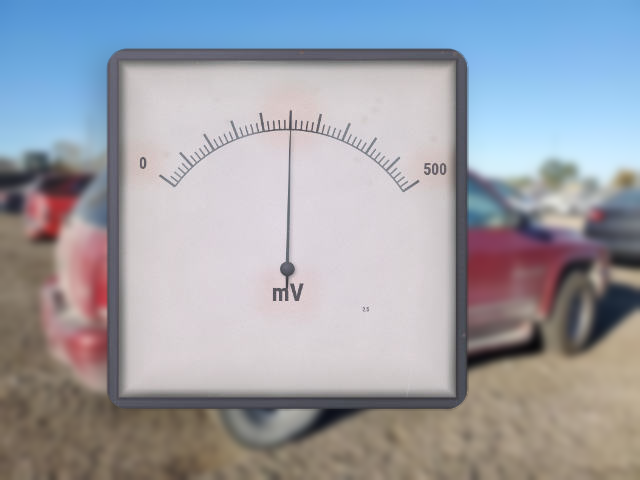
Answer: 250 mV
